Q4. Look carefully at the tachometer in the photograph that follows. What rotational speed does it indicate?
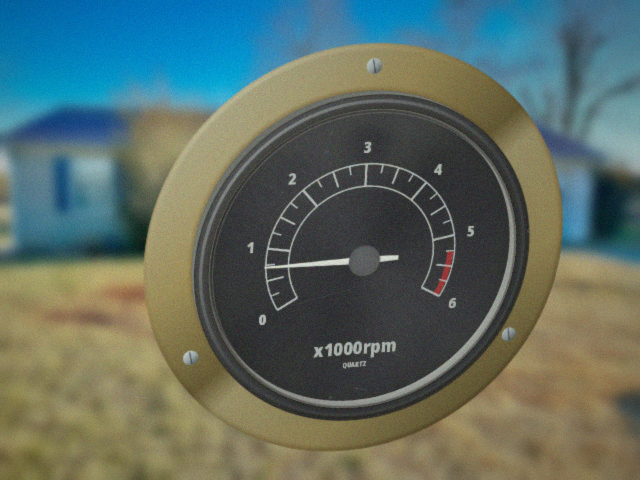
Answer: 750 rpm
